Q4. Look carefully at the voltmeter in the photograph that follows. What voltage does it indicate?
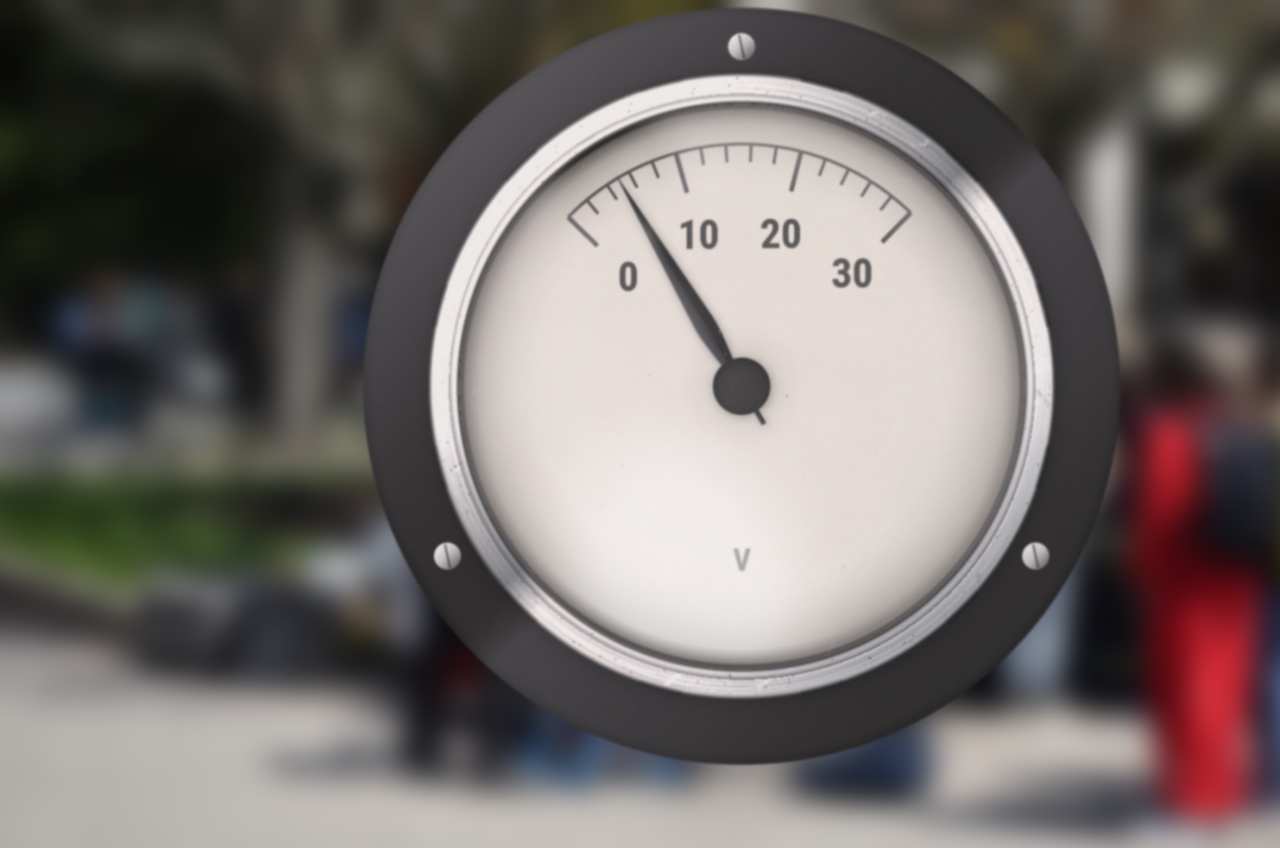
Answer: 5 V
